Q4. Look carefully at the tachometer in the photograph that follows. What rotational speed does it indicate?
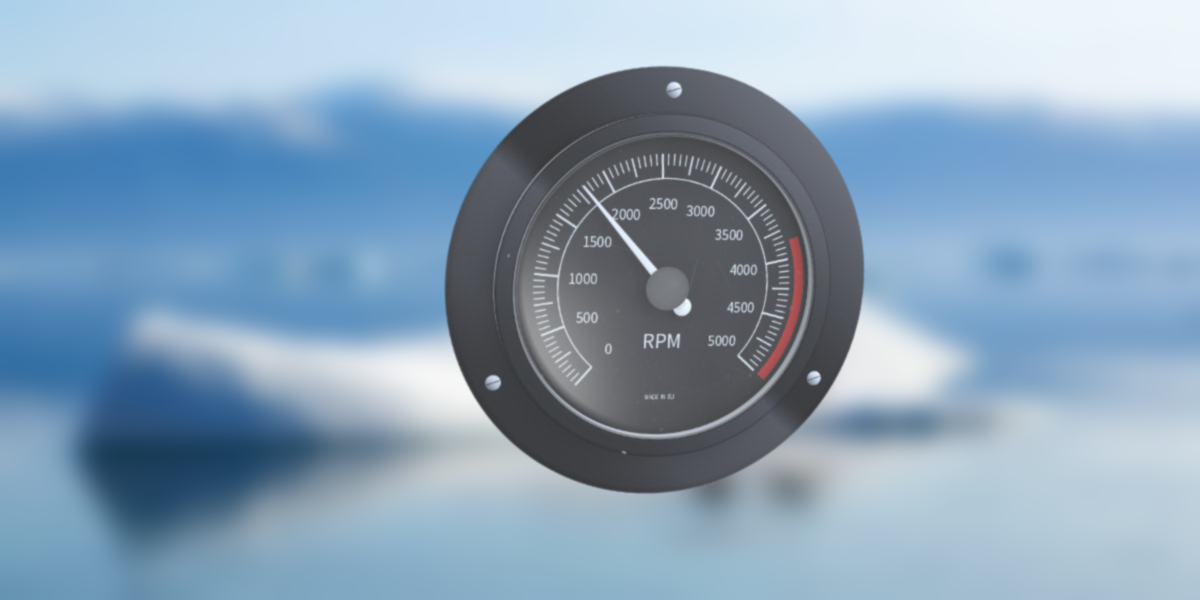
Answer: 1800 rpm
